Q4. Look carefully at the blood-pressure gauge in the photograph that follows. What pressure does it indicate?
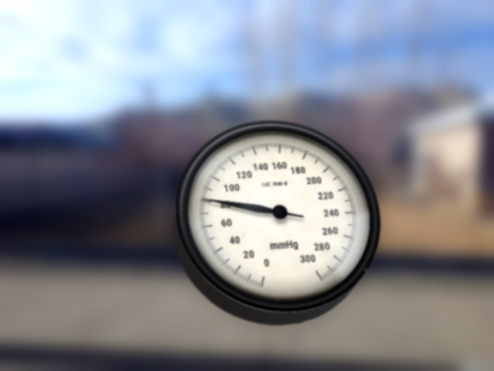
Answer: 80 mmHg
